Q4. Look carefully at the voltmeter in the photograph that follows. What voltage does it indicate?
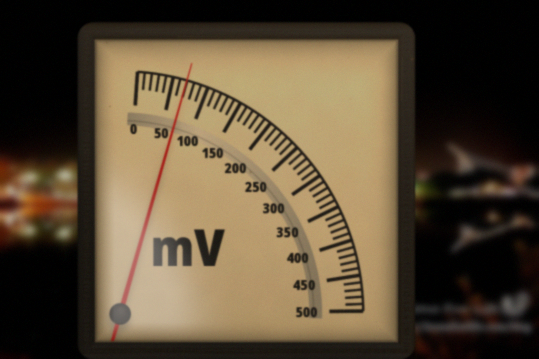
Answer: 70 mV
